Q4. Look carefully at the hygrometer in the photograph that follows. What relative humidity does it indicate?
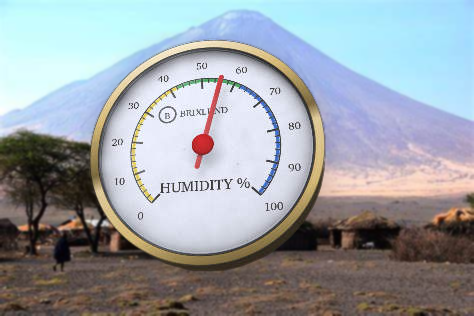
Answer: 56 %
